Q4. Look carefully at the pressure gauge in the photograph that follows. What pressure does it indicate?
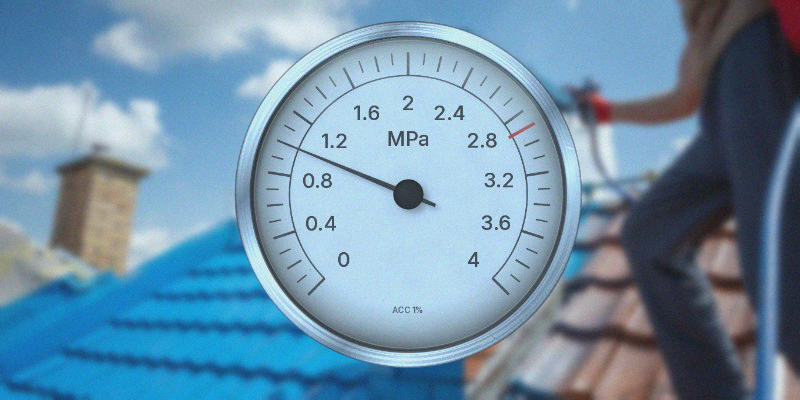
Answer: 1 MPa
